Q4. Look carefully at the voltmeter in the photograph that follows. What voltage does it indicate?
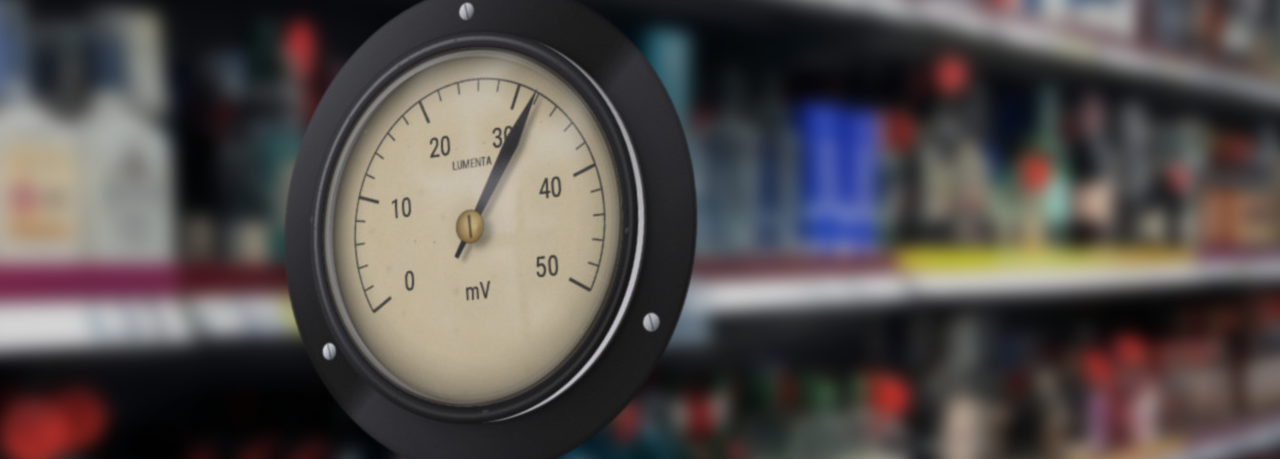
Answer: 32 mV
